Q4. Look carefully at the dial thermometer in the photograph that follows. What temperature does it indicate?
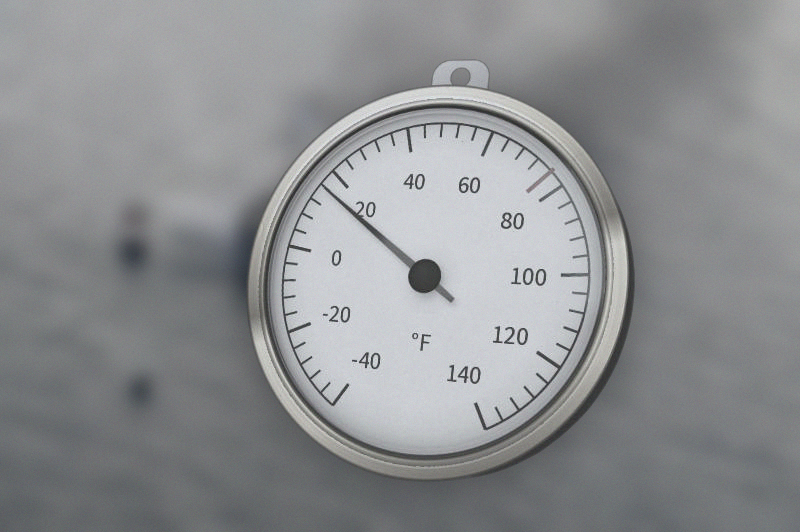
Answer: 16 °F
